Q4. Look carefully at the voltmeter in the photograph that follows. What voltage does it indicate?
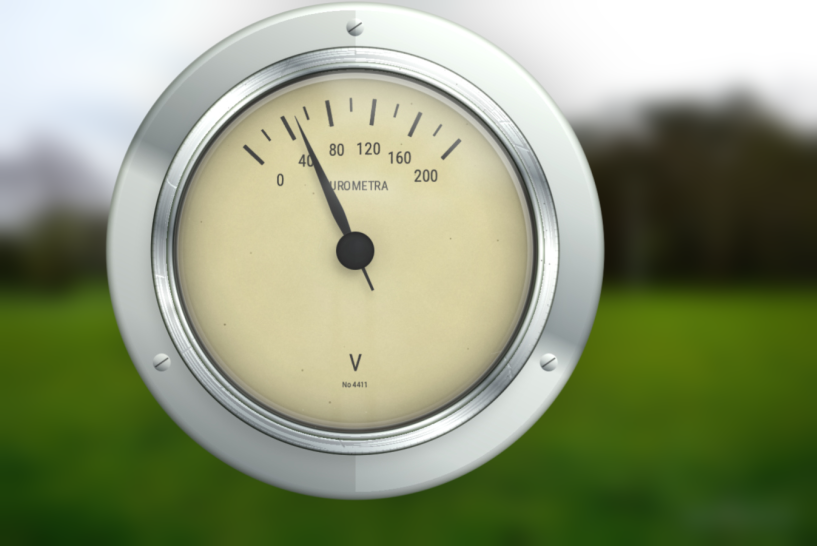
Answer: 50 V
